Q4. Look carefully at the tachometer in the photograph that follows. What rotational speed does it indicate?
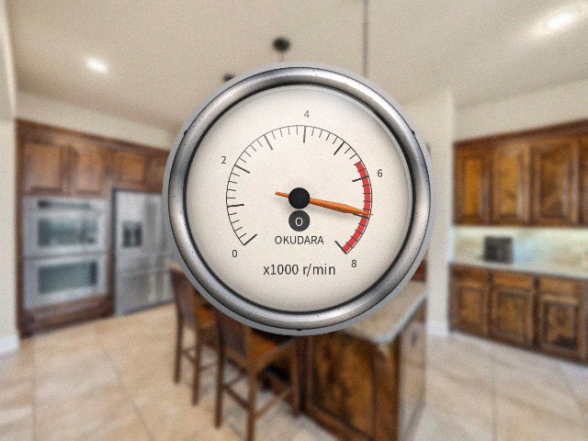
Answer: 6900 rpm
